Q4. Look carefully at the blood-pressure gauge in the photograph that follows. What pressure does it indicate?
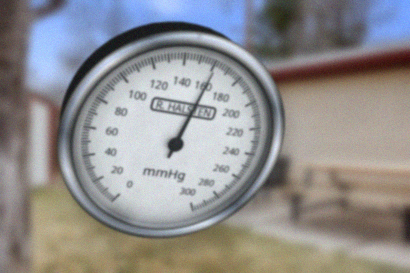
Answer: 160 mmHg
